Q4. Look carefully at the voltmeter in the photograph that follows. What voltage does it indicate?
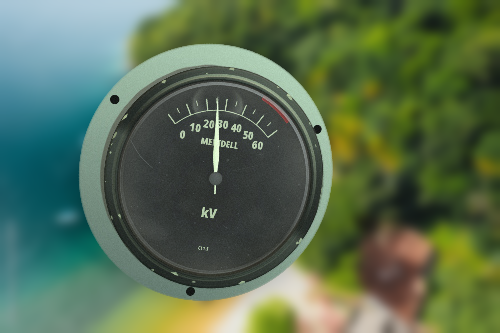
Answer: 25 kV
